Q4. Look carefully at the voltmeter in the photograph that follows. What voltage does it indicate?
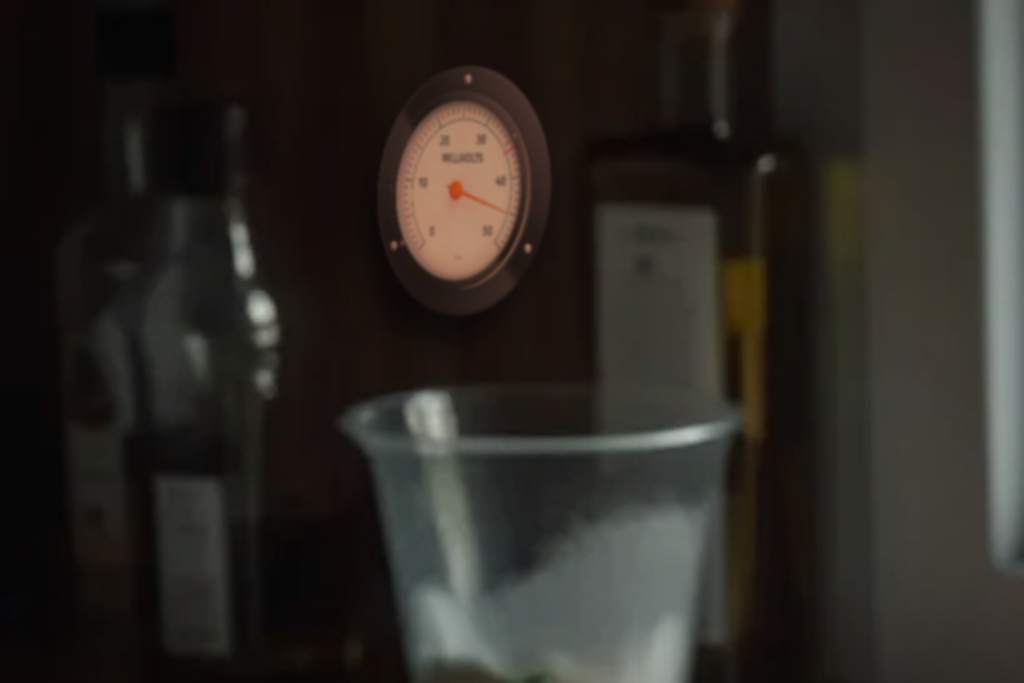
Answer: 45 mV
